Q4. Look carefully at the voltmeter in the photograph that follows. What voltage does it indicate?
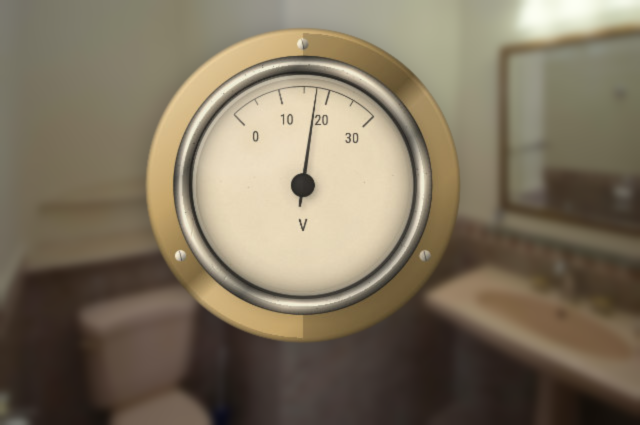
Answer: 17.5 V
